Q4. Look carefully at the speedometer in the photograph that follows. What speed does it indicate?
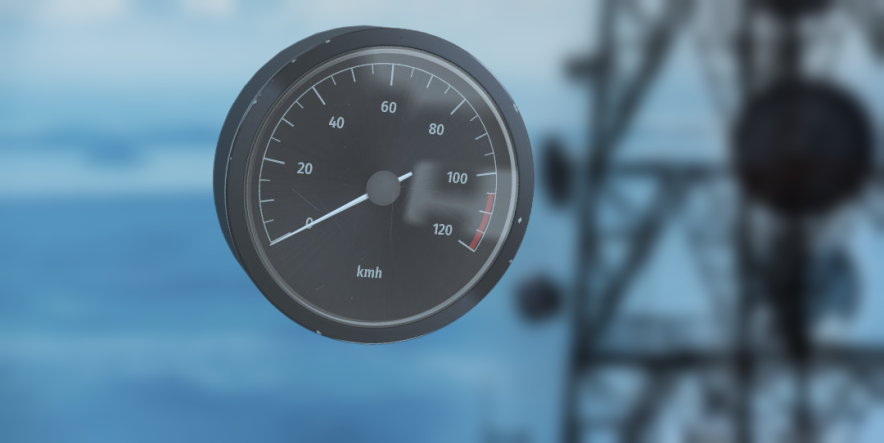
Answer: 0 km/h
